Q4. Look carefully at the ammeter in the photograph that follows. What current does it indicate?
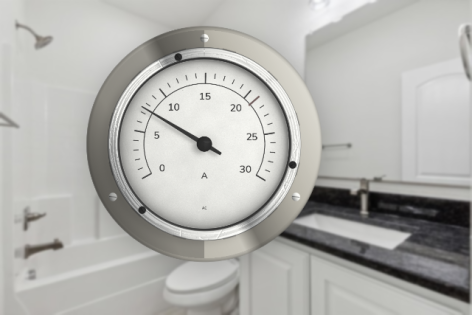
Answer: 7.5 A
